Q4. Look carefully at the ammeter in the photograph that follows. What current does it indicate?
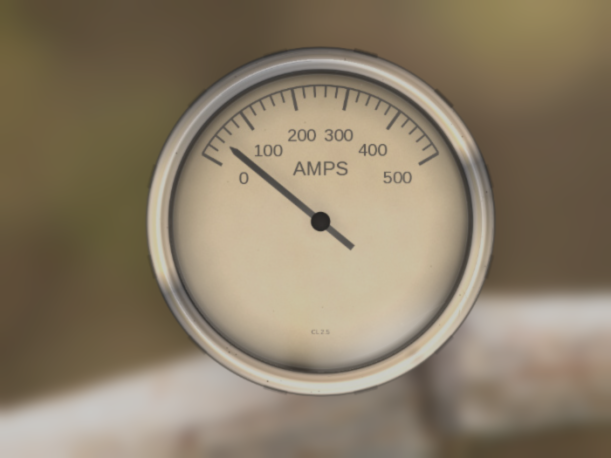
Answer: 40 A
